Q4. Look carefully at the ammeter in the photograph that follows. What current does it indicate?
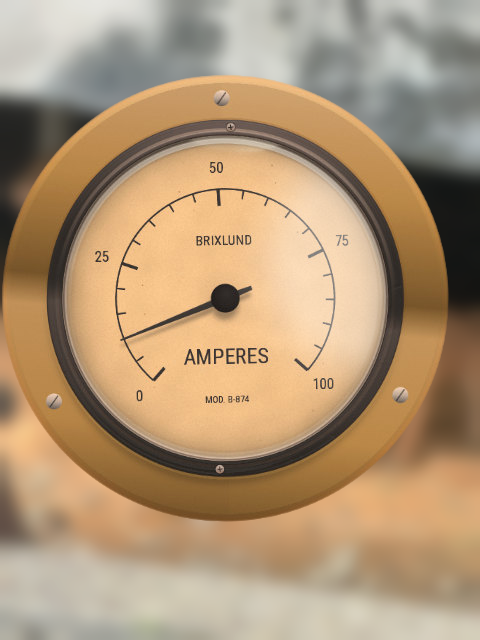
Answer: 10 A
